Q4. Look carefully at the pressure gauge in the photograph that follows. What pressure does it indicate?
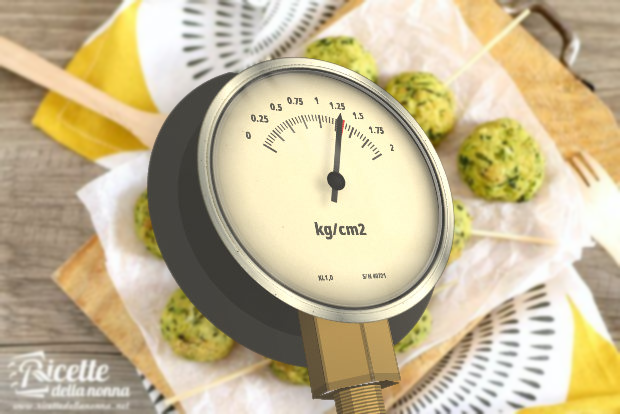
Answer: 1.25 kg/cm²
